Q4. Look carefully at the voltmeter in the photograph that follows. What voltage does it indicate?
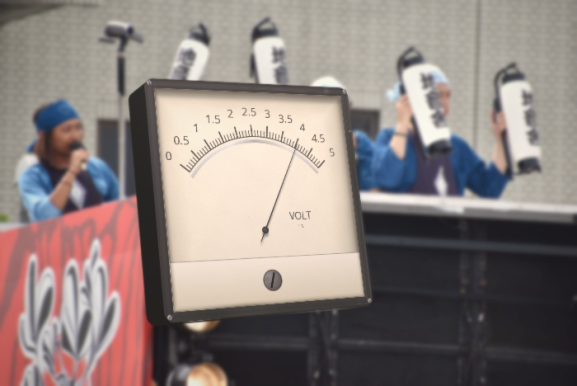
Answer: 4 V
